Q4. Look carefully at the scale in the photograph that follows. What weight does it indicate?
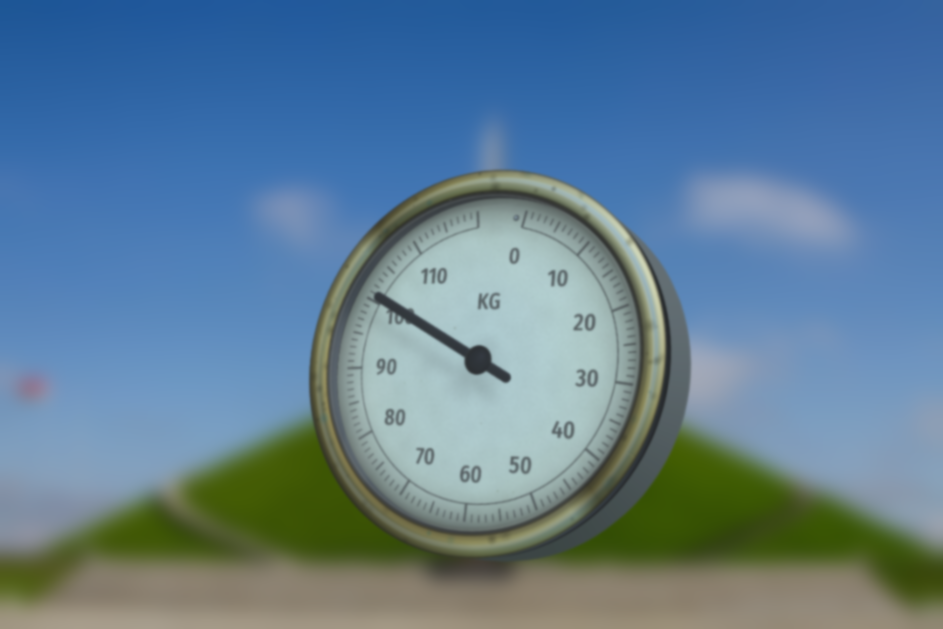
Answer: 101 kg
